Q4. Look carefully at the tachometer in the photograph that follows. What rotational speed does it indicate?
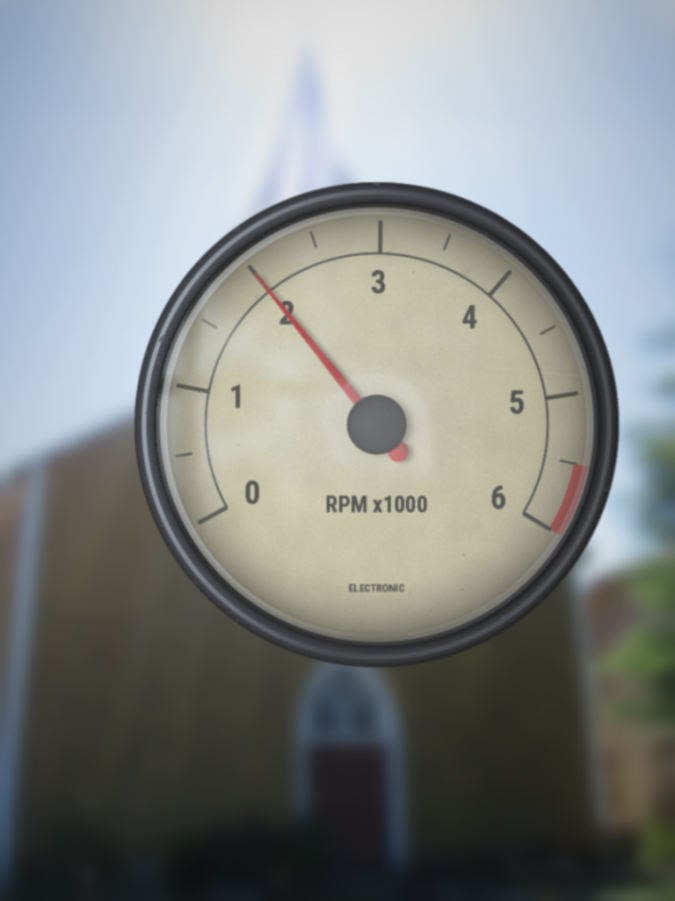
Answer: 2000 rpm
